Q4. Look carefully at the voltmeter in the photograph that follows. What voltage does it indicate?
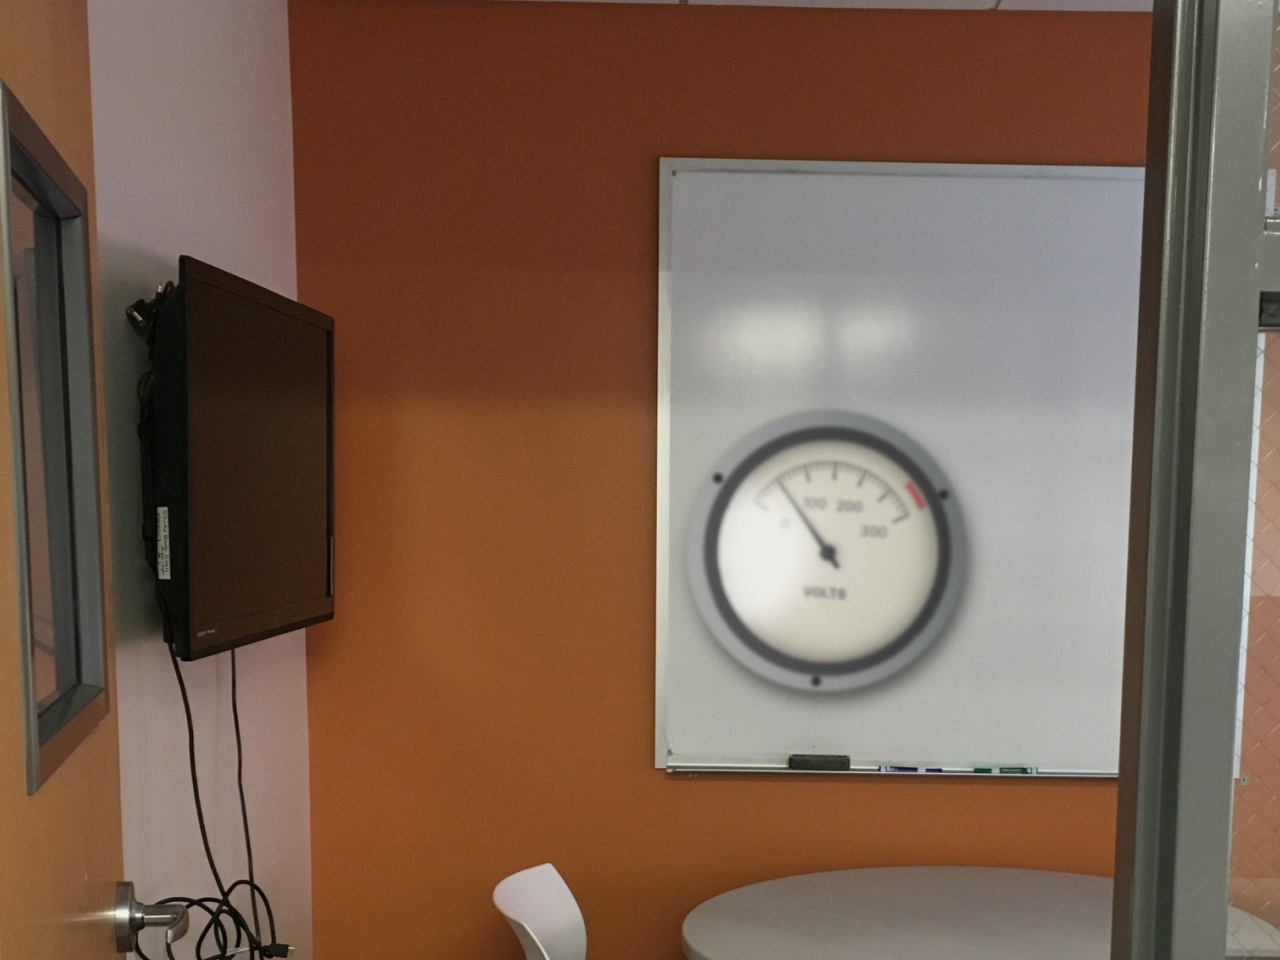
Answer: 50 V
